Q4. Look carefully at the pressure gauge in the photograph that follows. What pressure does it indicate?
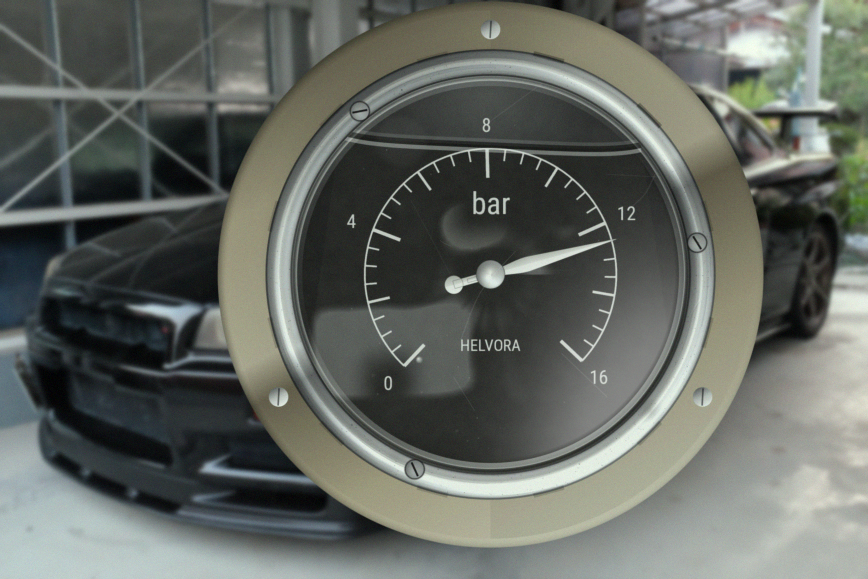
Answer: 12.5 bar
